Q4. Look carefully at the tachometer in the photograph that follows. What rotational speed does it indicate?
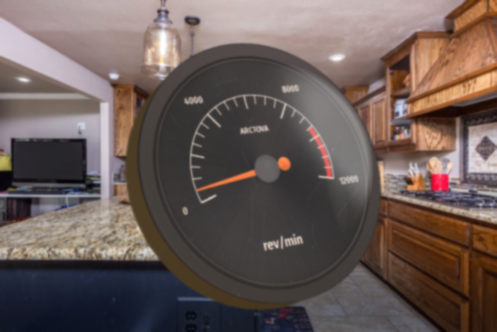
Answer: 500 rpm
